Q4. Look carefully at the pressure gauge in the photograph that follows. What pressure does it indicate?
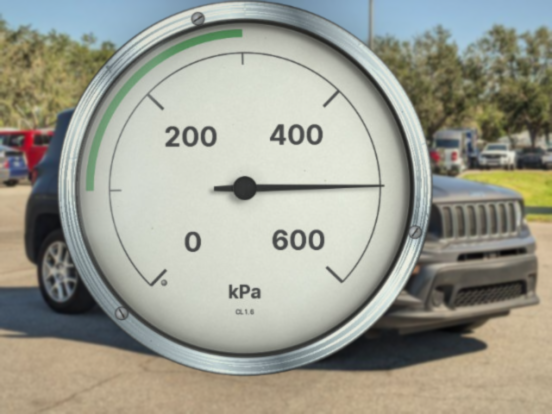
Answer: 500 kPa
